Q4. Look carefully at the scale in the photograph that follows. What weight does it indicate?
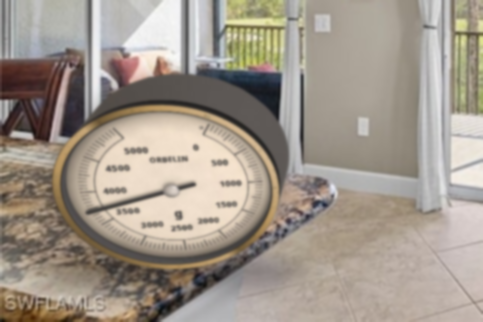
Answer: 3750 g
